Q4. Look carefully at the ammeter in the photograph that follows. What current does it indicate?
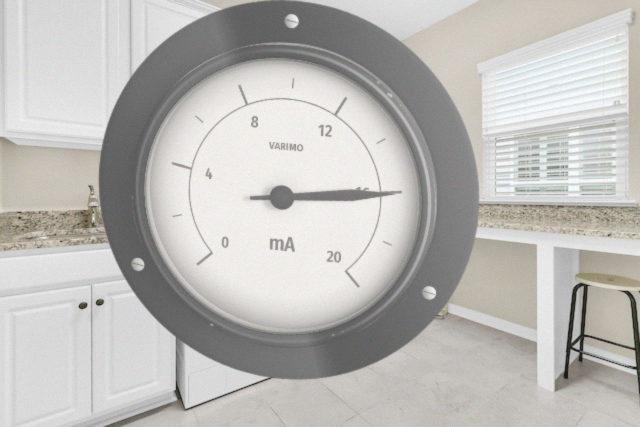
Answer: 16 mA
